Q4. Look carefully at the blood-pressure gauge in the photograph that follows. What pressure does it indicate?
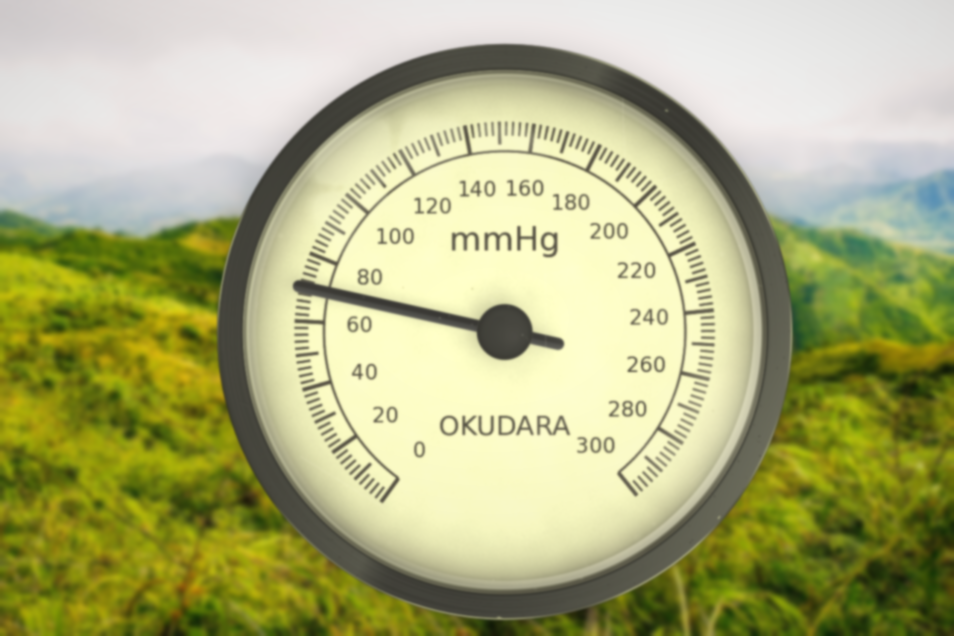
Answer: 70 mmHg
